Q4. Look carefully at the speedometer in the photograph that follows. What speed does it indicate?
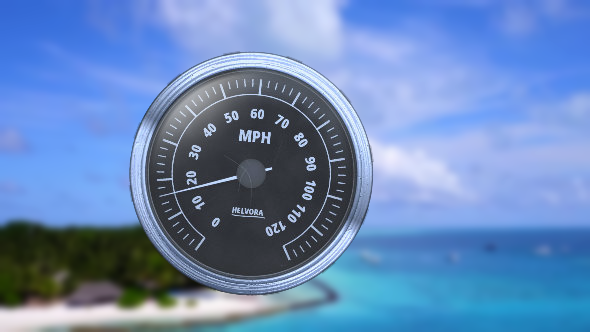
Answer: 16 mph
